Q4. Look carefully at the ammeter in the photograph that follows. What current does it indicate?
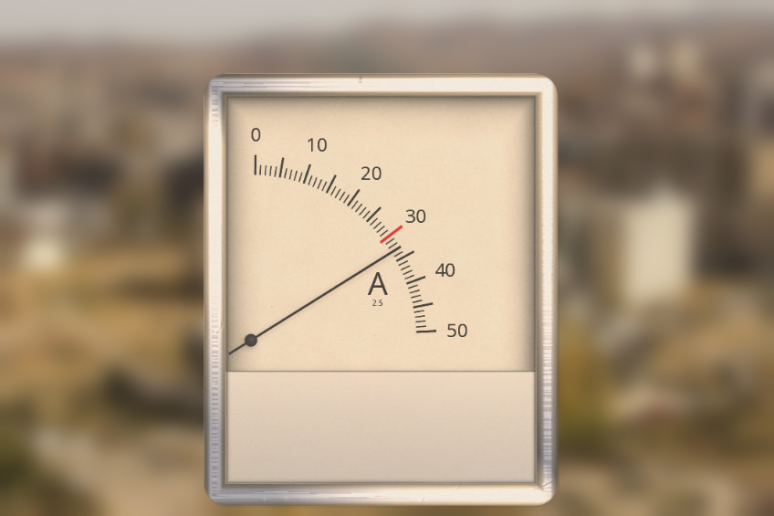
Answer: 33 A
